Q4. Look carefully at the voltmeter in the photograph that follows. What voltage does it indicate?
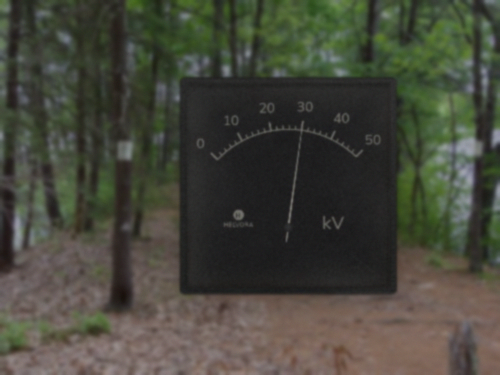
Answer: 30 kV
